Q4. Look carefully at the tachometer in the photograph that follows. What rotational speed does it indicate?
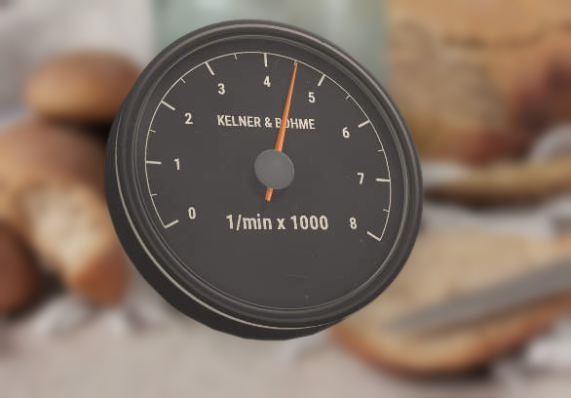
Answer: 4500 rpm
